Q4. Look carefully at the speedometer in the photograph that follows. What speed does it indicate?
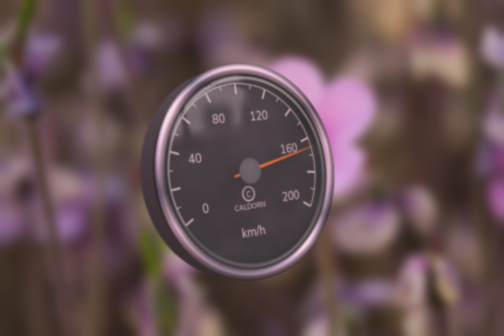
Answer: 165 km/h
